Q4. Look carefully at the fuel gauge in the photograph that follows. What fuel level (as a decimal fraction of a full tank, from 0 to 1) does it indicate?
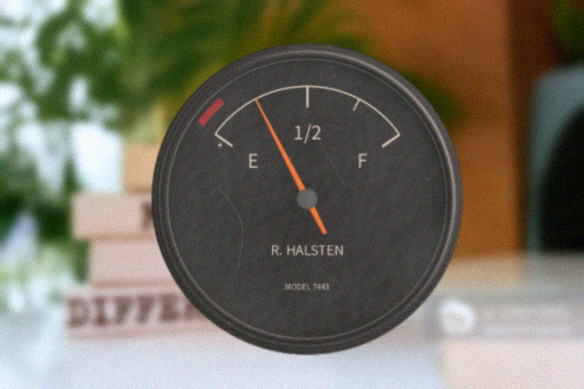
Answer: 0.25
